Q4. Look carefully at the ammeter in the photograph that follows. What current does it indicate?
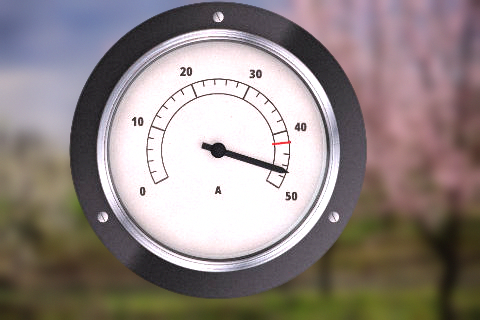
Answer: 47 A
